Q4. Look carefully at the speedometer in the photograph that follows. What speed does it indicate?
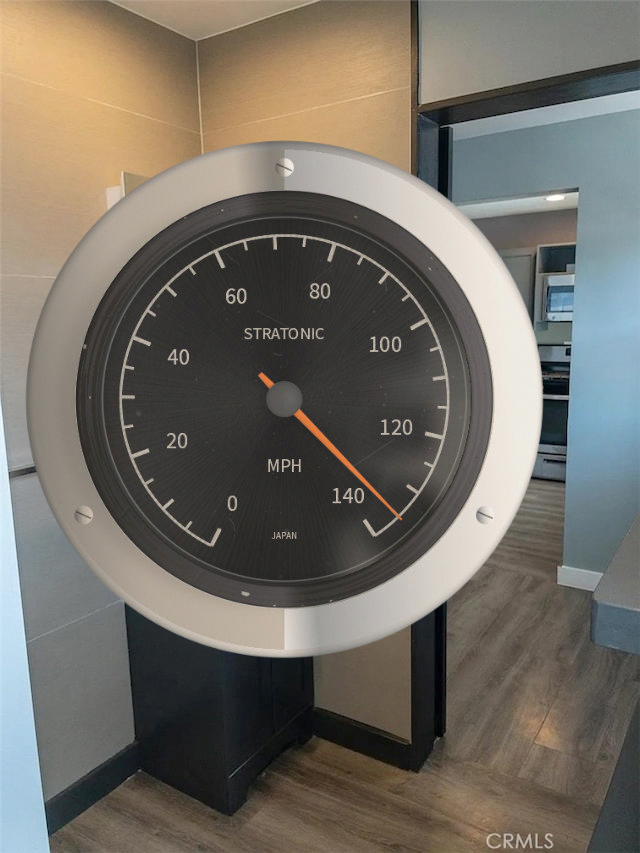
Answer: 135 mph
